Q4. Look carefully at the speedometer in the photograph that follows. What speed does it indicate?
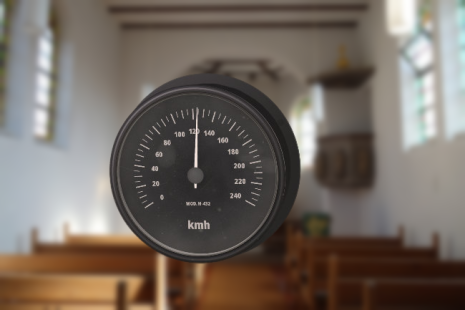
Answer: 125 km/h
